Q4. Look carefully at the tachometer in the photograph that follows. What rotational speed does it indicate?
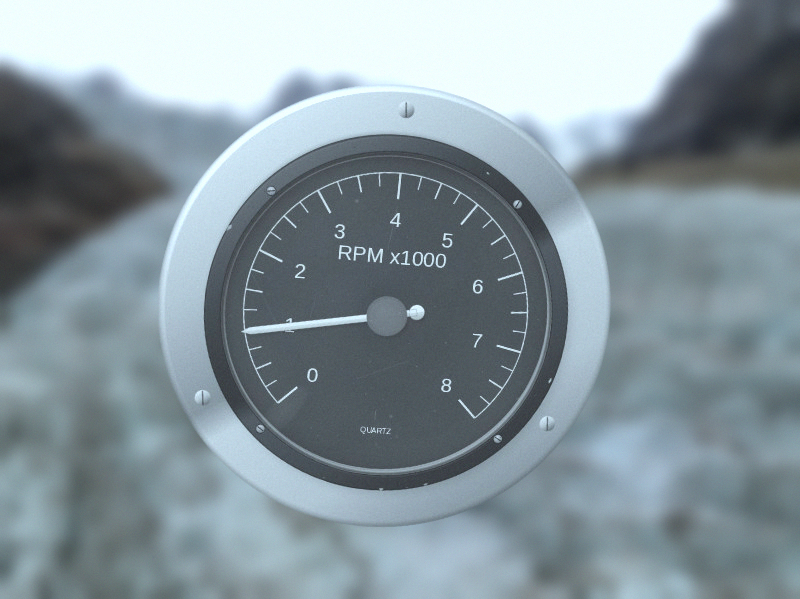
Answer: 1000 rpm
